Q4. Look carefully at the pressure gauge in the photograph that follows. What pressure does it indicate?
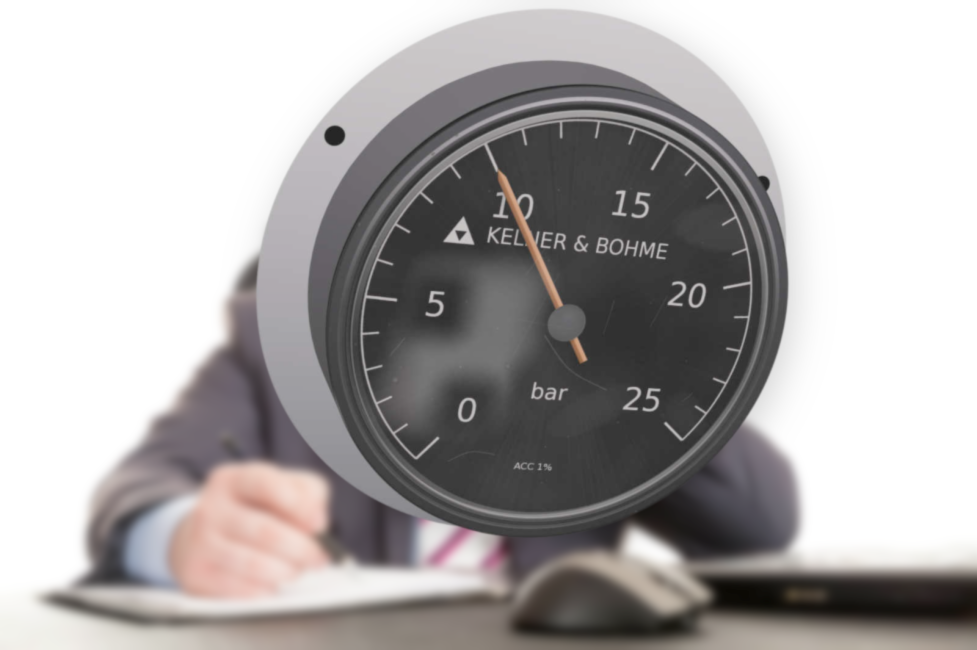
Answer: 10 bar
